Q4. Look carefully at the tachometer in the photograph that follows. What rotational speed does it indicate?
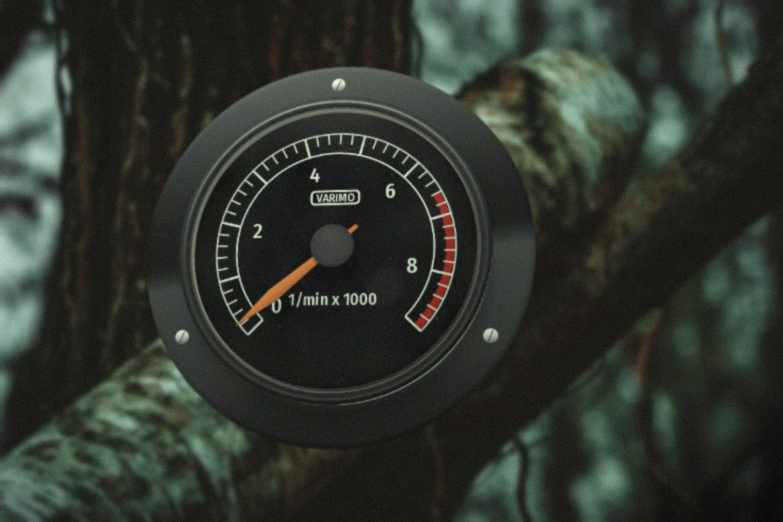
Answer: 200 rpm
